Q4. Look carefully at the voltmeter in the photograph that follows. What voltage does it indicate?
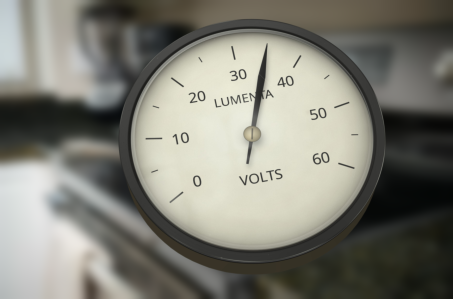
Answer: 35 V
